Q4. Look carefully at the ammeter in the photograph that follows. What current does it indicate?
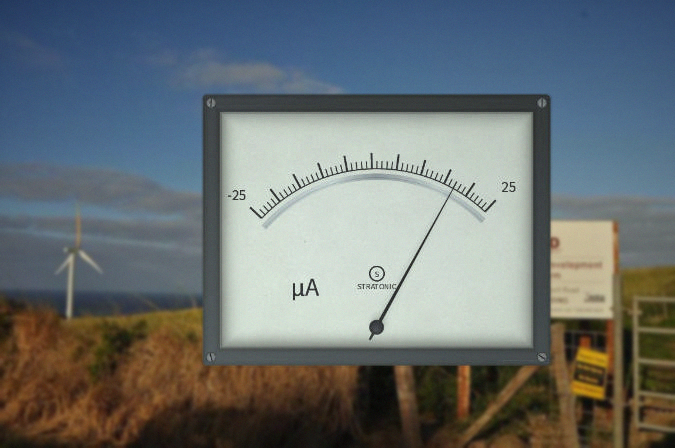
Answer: 17 µA
